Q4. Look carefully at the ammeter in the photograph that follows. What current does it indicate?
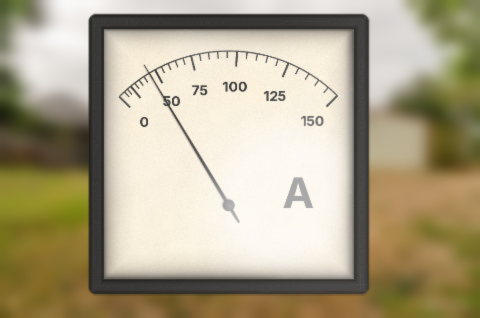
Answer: 45 A
